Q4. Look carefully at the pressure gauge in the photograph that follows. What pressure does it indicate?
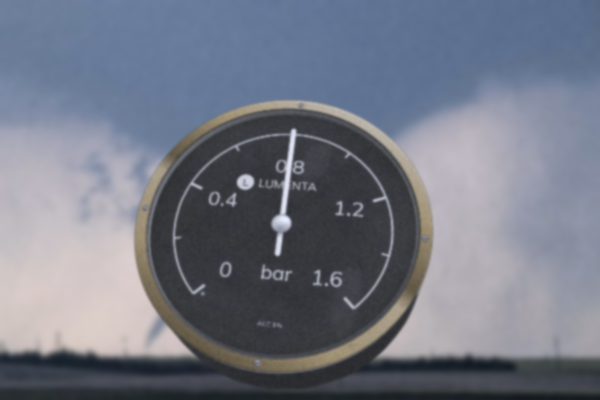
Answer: 0.8 bar
